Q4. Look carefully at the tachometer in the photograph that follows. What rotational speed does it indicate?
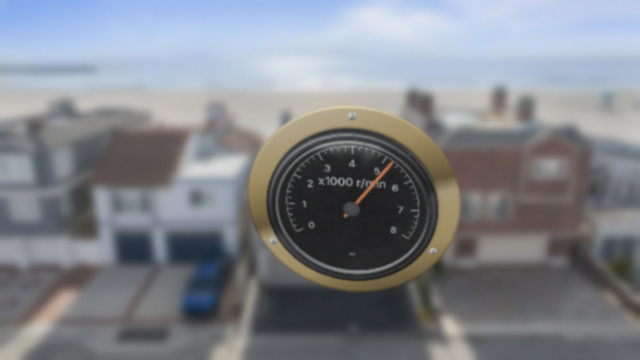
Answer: 5200 rpm
